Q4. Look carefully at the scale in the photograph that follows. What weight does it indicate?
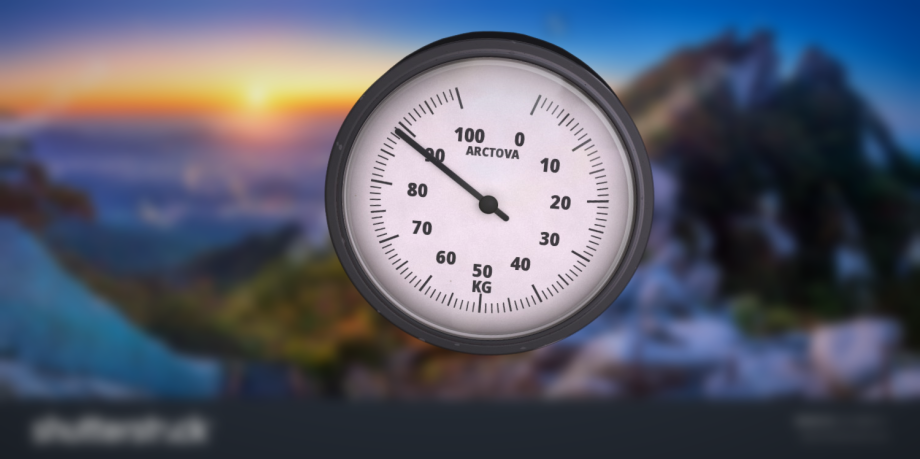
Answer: 89 kg
